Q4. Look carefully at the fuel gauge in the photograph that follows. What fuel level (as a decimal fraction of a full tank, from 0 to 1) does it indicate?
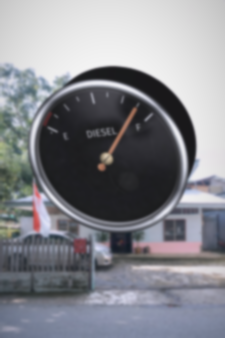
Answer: 0.875
